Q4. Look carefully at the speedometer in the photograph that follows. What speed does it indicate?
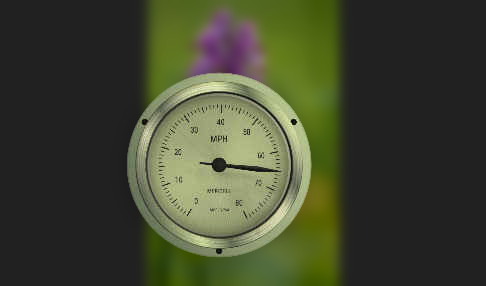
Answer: 65 mph
